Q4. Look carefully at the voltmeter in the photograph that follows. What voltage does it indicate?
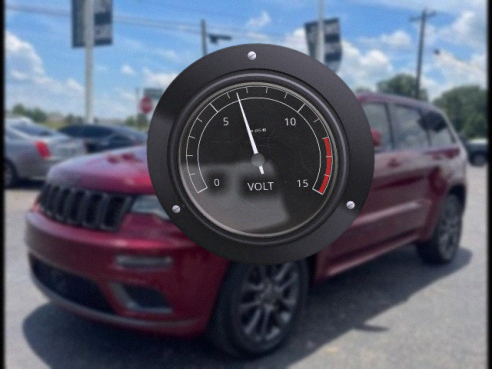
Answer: 6.5 V
